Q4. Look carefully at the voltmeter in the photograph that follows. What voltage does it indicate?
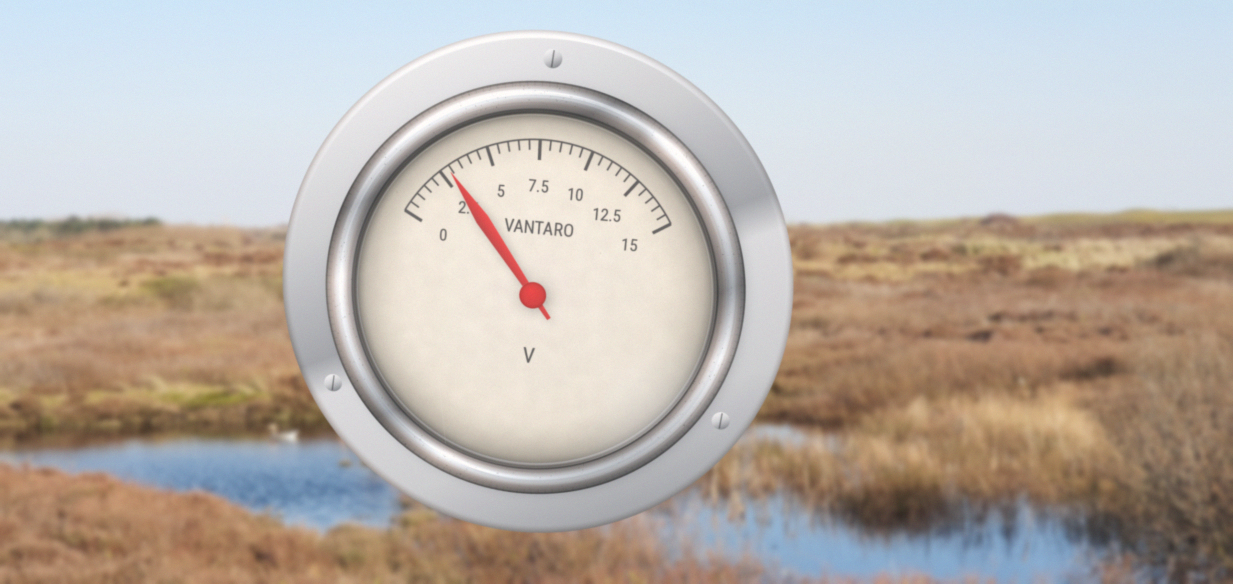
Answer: 3 V
